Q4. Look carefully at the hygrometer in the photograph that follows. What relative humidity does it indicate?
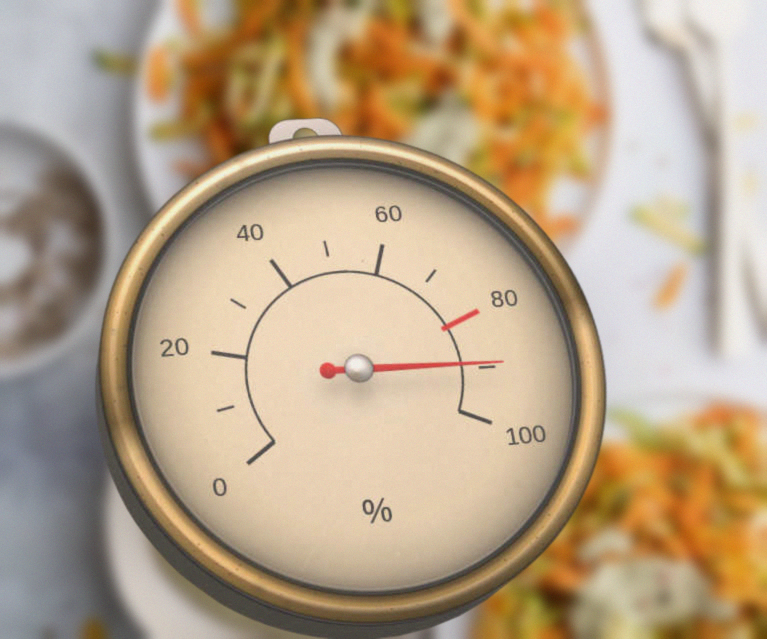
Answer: 90 %
